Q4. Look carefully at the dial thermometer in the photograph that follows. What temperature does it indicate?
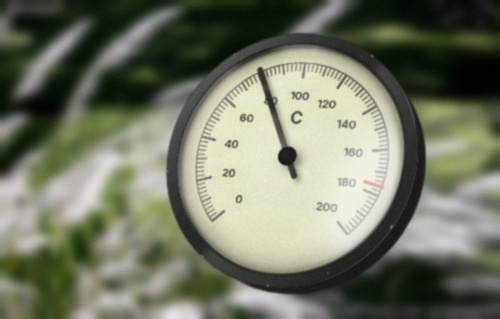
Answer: 80 °C
